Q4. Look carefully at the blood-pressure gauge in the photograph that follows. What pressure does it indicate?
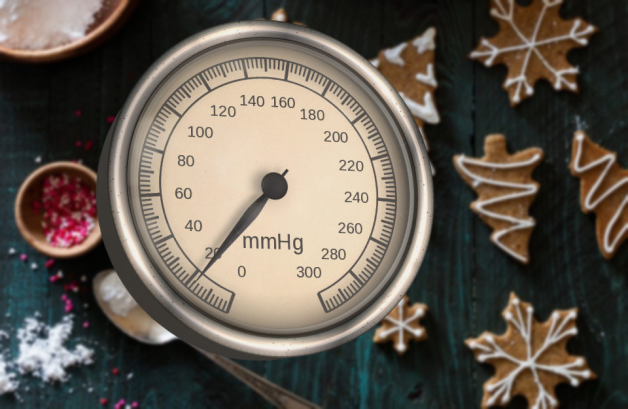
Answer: 18 mmHg
